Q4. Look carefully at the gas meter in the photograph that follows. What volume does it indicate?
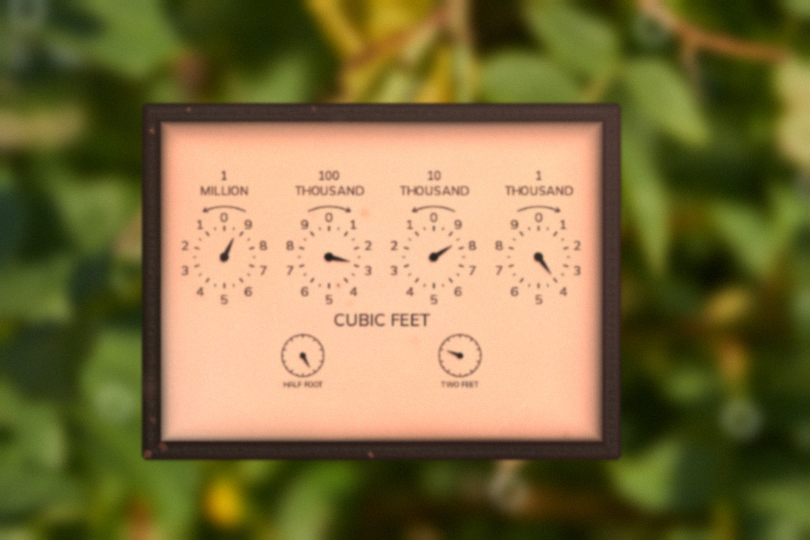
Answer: 928400 ft³
